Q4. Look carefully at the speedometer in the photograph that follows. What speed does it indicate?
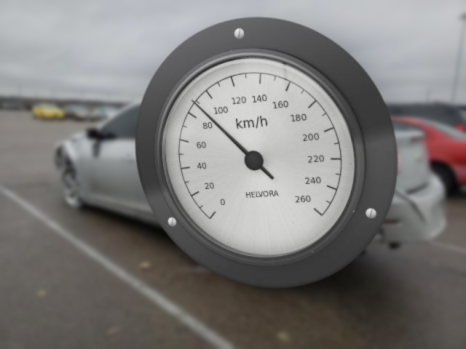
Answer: 90 km/h
